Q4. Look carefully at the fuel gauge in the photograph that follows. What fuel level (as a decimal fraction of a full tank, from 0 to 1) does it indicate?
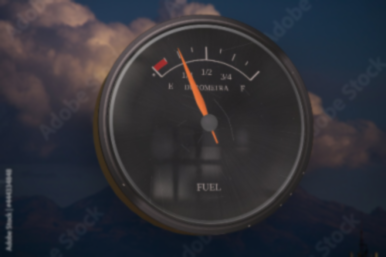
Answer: 0.25
